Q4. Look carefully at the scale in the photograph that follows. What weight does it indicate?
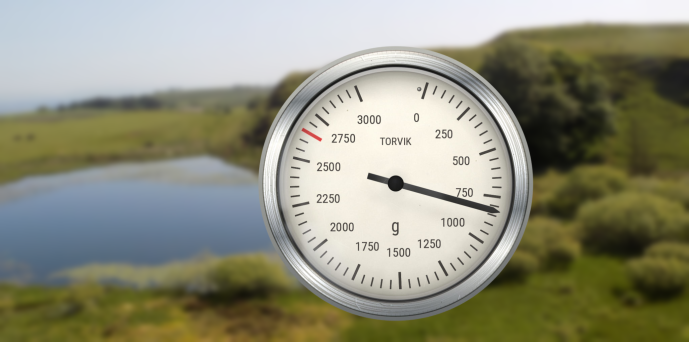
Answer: 825 g
